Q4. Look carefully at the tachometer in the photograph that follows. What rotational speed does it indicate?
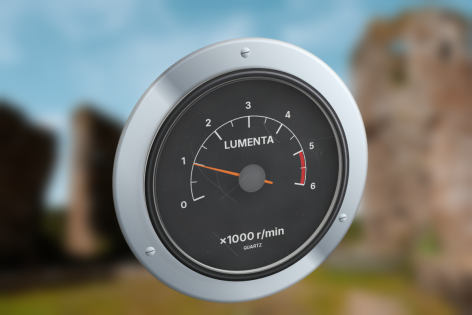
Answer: 1000 rpm
